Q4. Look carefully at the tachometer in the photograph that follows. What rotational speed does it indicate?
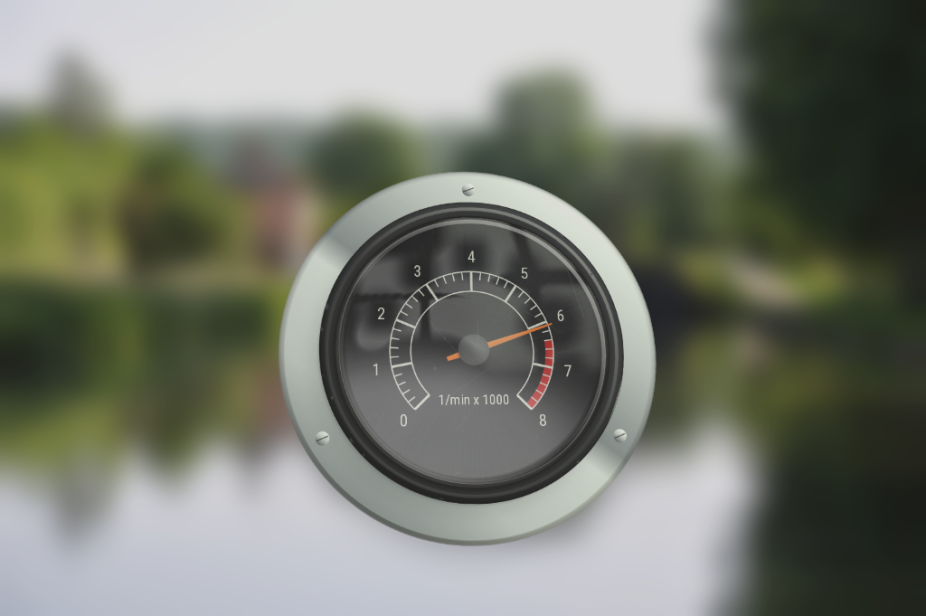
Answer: 6100 rpm
